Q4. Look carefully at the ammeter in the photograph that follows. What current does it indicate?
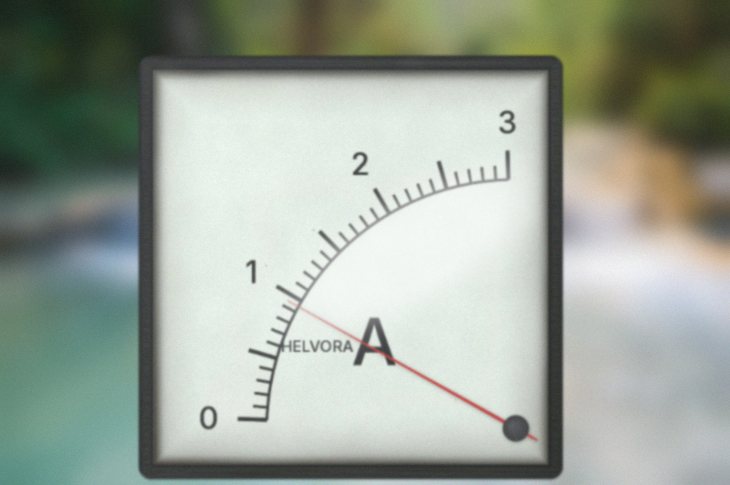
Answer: 0.95 A
